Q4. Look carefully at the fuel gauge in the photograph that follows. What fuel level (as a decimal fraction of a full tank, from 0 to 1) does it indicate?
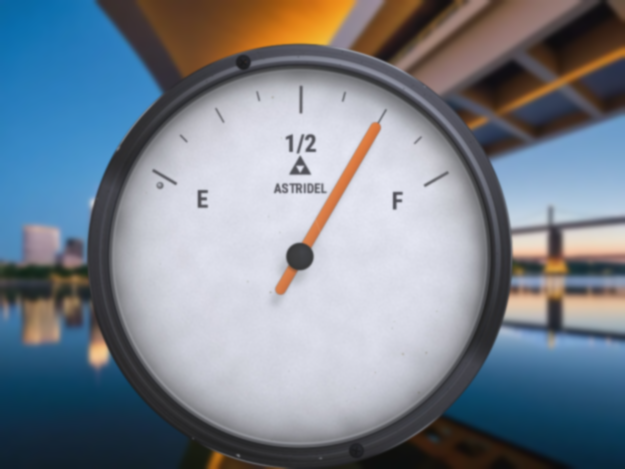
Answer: 0.75
